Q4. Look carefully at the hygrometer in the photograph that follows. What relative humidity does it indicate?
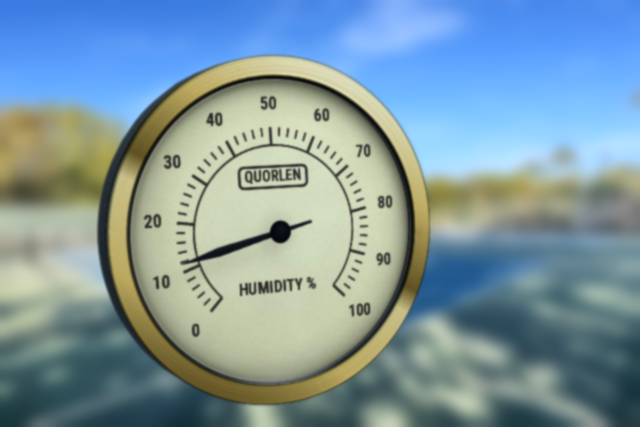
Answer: 12 %
